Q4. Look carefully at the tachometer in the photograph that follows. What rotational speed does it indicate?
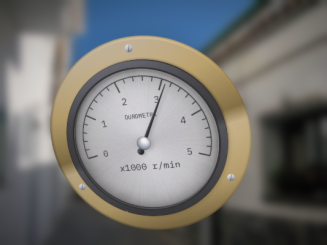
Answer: 3100 rpm
